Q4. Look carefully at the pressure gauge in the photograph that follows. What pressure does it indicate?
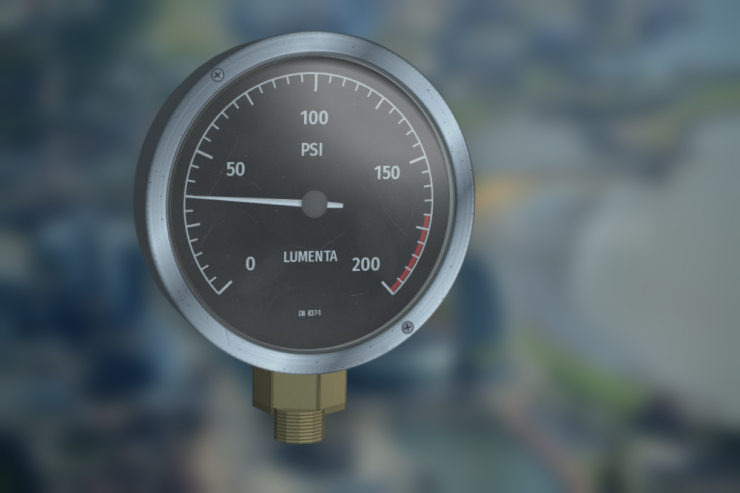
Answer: 35 psi
